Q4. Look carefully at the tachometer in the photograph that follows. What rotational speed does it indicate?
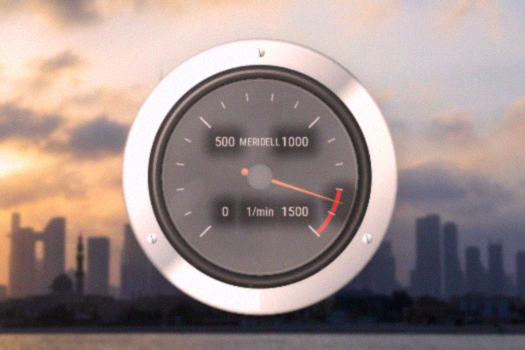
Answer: 1350 rpm
